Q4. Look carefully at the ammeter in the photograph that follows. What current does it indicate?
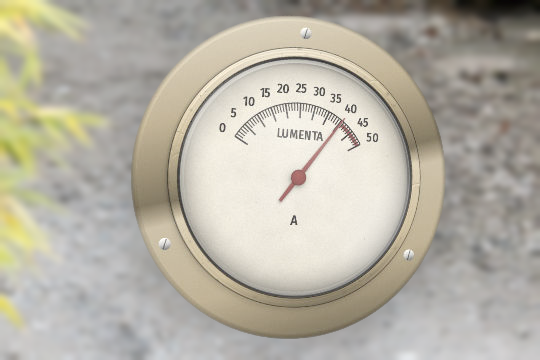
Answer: 40 A
